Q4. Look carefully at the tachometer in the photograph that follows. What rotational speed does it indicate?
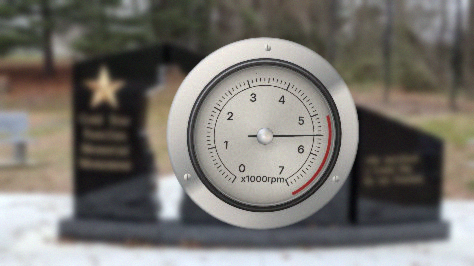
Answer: 5500 rpm
